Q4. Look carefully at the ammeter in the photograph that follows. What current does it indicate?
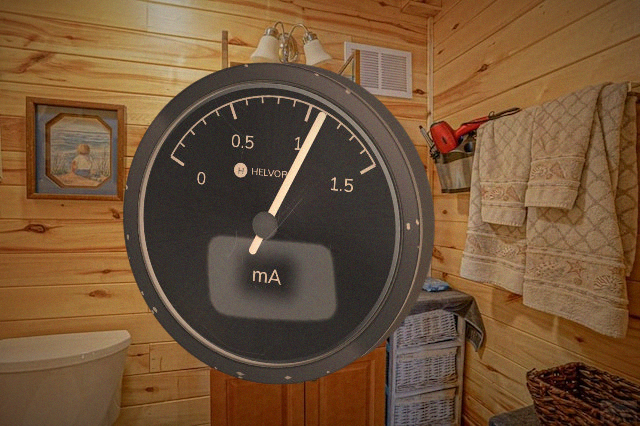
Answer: 1.1 mA
